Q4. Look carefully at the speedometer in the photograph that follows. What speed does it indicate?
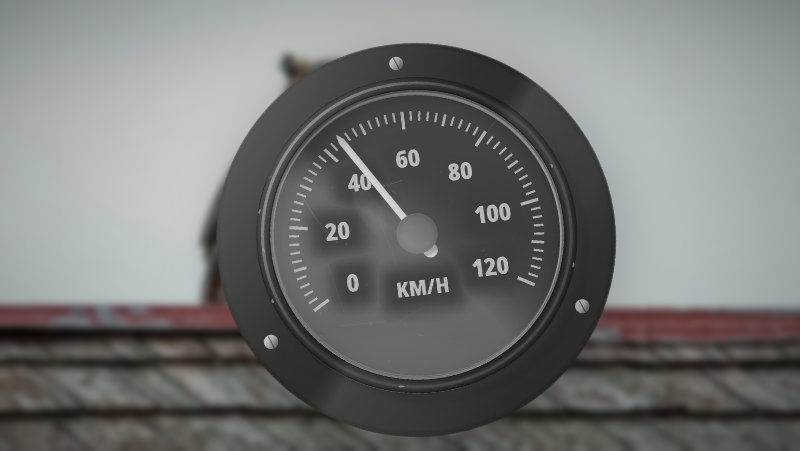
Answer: 44 km/h
